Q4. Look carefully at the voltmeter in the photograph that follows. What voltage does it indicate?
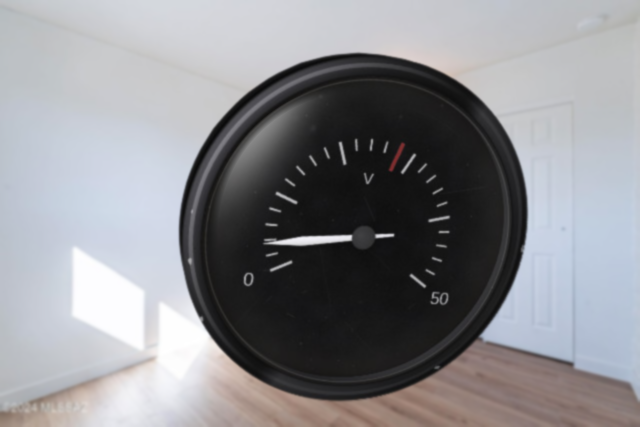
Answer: 4 V
